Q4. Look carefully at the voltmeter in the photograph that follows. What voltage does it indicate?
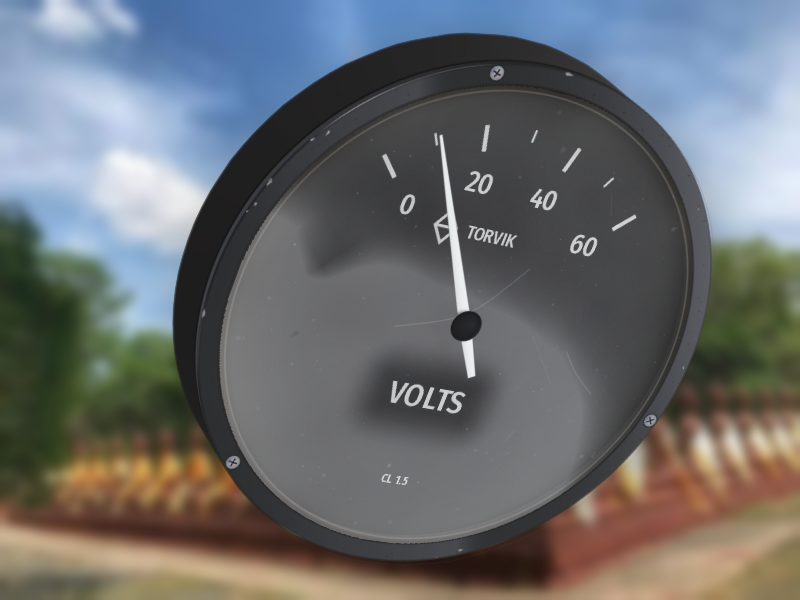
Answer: 10 V
